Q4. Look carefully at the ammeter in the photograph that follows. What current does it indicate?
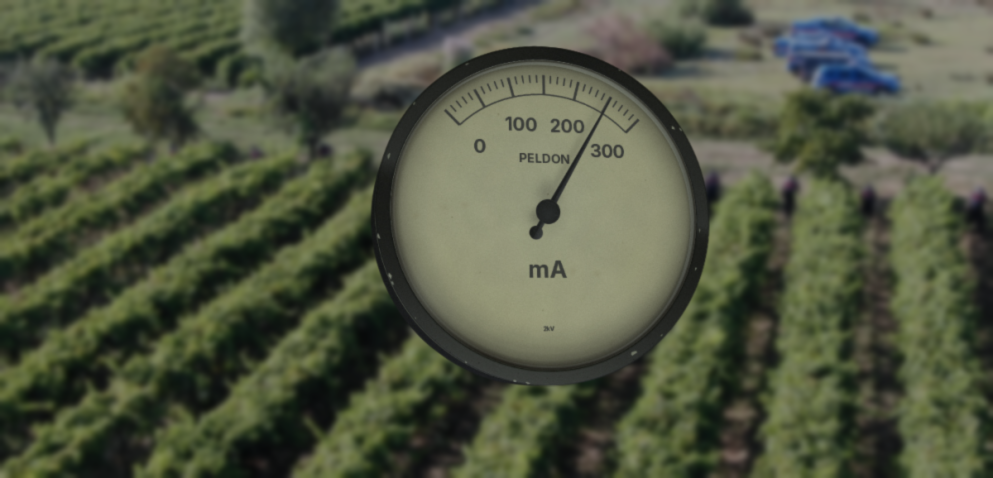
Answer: 250 mA
